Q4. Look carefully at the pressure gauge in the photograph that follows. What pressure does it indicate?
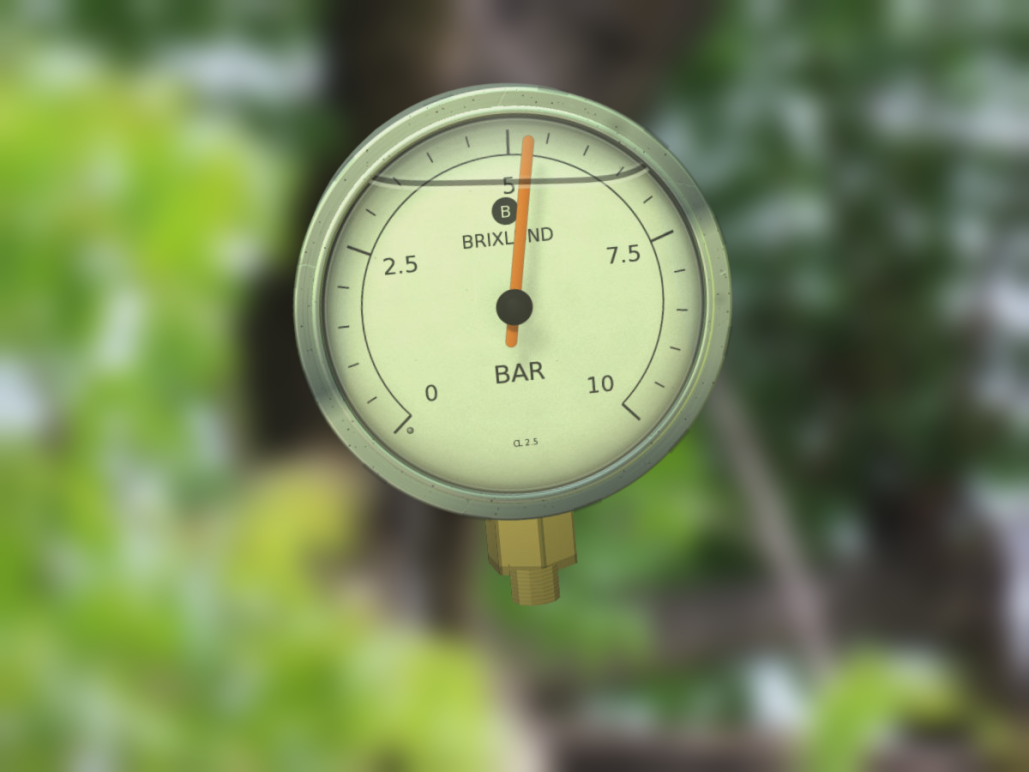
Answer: 5.25 bar
